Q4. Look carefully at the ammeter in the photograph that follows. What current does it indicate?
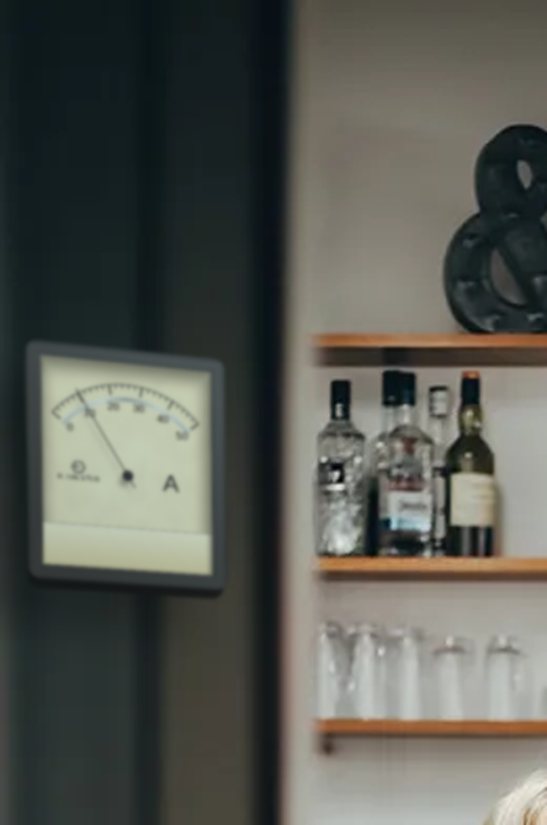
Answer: 10 A
